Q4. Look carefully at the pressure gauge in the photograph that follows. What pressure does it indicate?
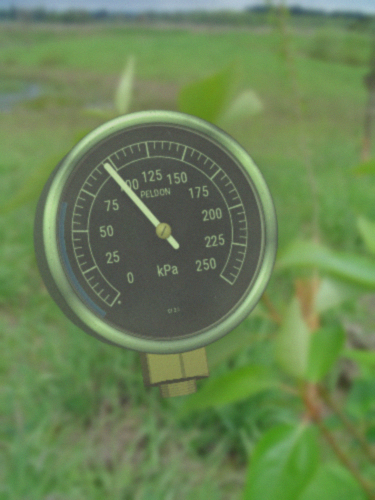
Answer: 95 kPa
